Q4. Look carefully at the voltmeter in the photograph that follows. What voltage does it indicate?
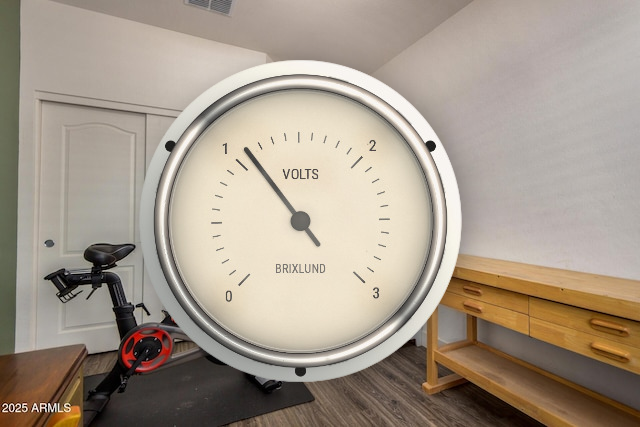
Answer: 1.1 V
